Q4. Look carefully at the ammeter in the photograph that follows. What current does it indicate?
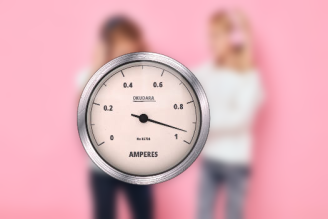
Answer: 0.95 A
